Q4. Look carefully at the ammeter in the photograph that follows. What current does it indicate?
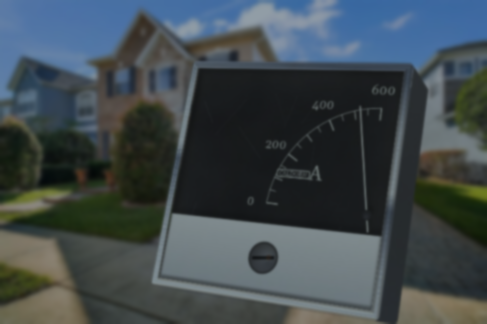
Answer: 525 A
